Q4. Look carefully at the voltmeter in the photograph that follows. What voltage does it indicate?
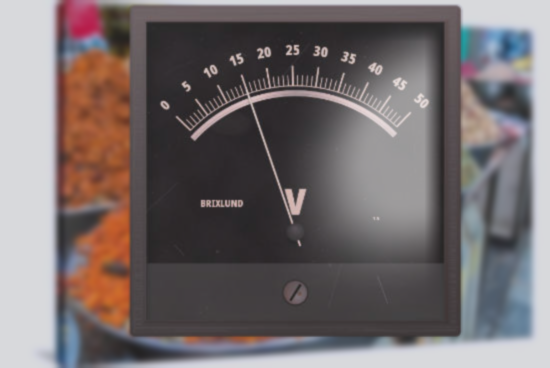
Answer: 15 V
